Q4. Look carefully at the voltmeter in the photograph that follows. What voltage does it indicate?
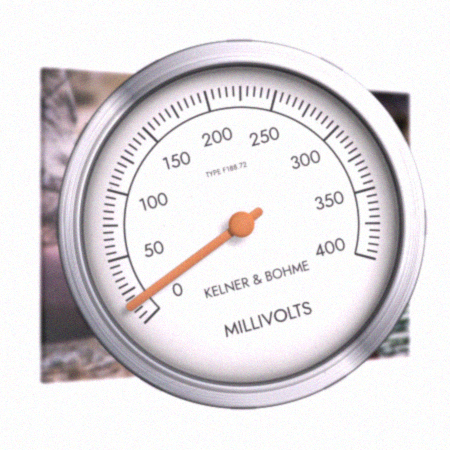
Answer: 15 mV
